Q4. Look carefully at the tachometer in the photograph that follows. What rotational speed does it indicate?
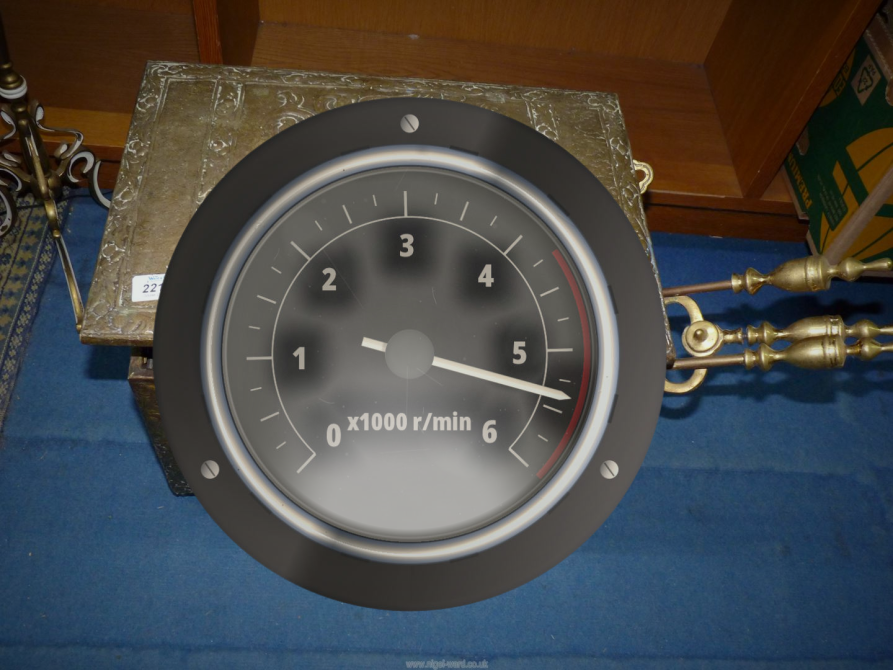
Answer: 5375 rpm
